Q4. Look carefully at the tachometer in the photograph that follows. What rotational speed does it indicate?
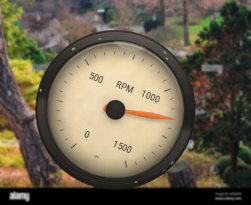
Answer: 1150 rpm
